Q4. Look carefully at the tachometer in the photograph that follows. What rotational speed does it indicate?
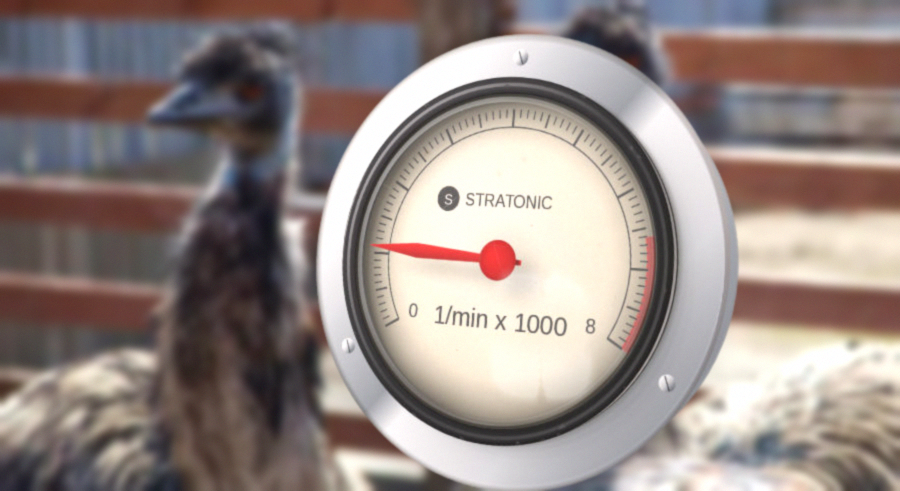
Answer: 1100 rpm
